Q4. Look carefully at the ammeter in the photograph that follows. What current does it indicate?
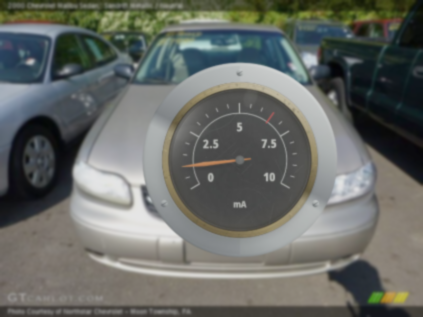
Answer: 1 mA
